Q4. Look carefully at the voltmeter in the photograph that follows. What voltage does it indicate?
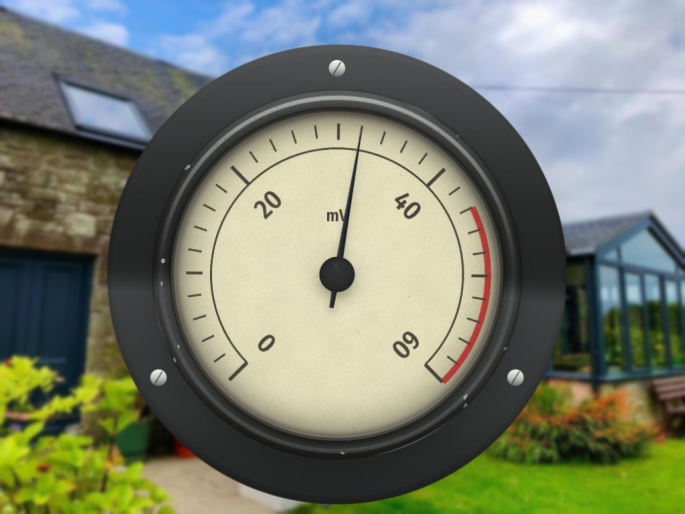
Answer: 32 mV
